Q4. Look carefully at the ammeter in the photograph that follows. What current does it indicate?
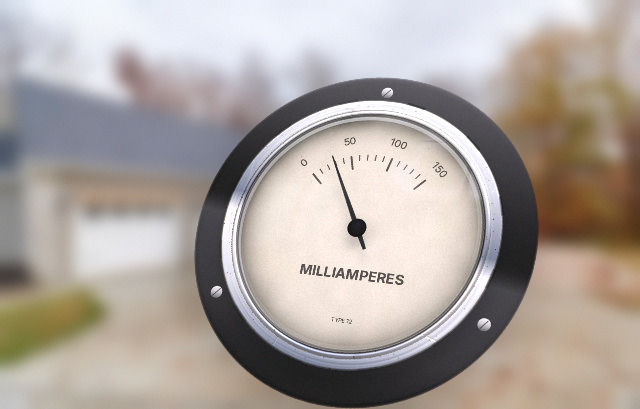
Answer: 30 mA
